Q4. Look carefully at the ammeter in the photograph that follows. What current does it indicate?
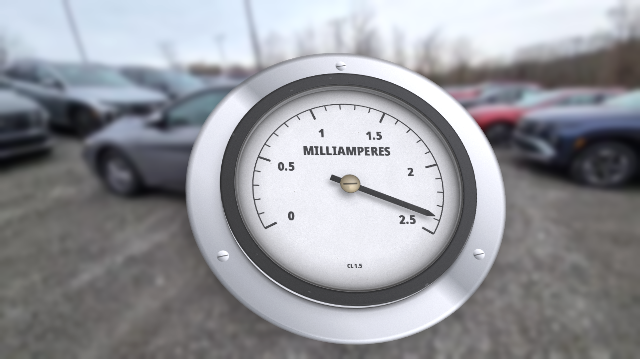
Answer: 2.4 mA
